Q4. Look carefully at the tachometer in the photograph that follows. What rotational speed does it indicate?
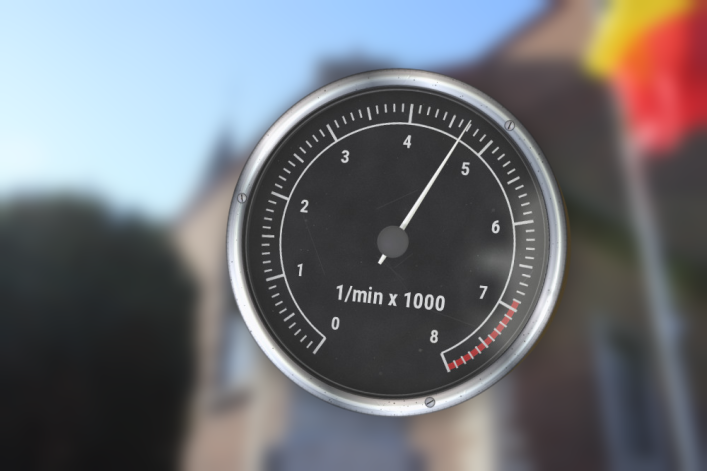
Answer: 4700 rpm
